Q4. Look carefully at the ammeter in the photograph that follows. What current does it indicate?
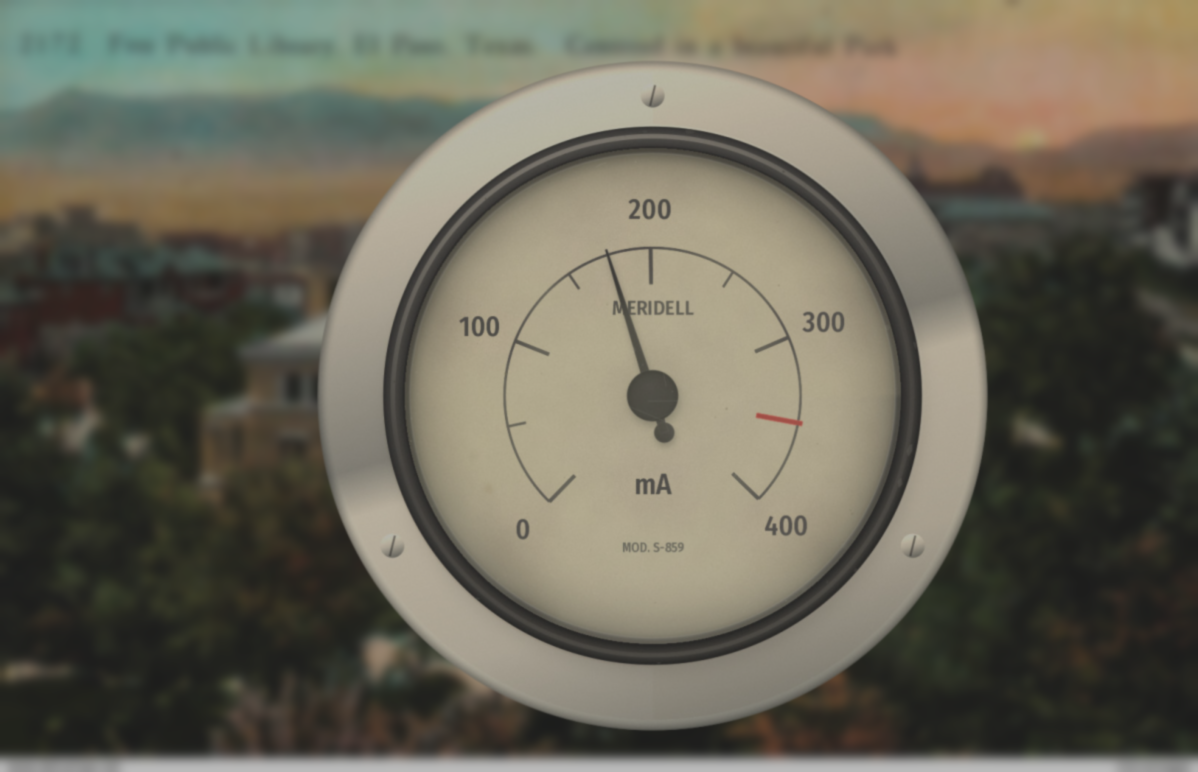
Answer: 175 mA
